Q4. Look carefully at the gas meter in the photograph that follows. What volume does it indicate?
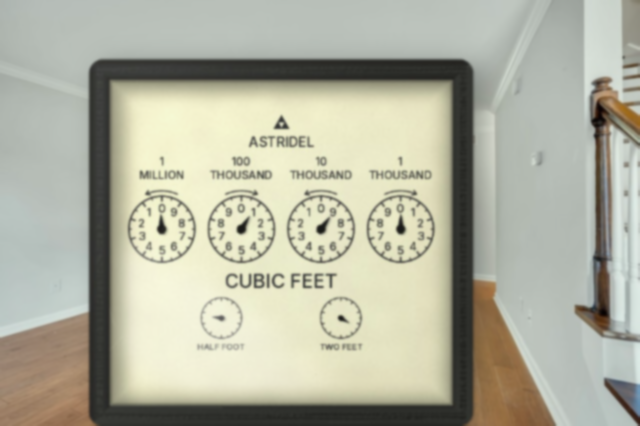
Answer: 9000 ft³
